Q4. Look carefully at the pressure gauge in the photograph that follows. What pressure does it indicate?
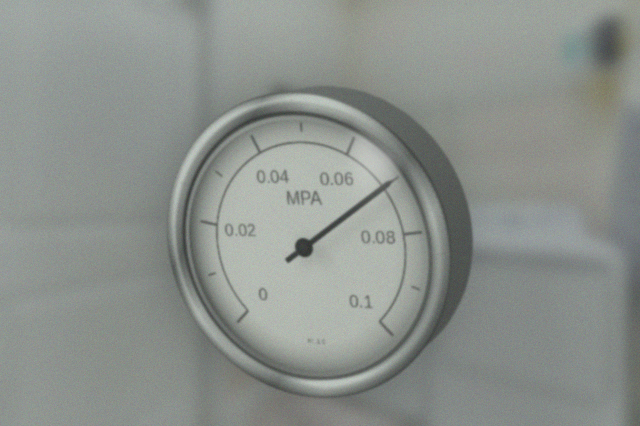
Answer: 0.07 MPa
